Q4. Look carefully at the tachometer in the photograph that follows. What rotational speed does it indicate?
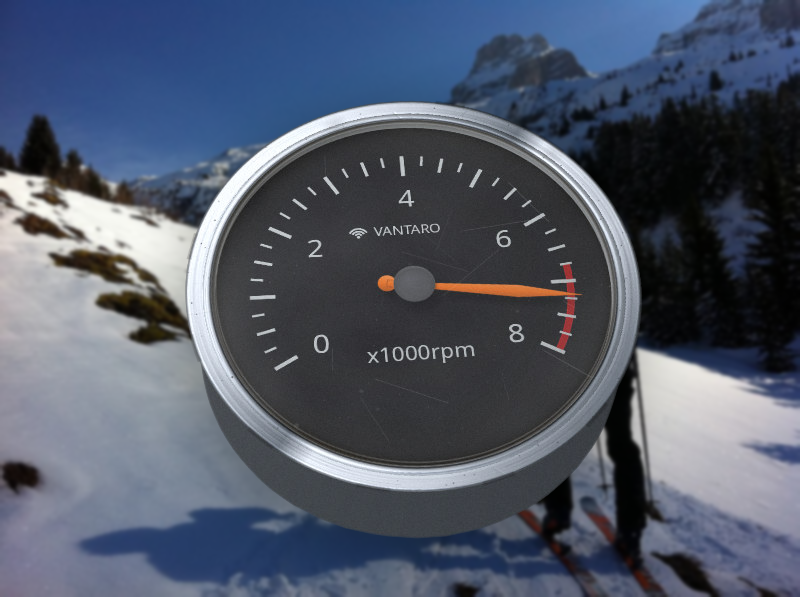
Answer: 7250 rpm
